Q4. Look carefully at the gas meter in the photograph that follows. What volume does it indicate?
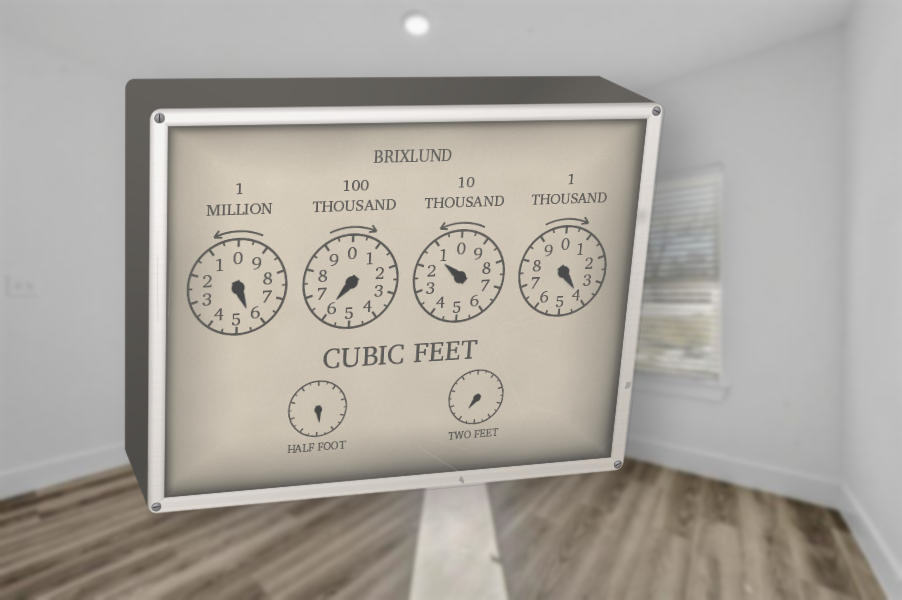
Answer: 561400 ft³
